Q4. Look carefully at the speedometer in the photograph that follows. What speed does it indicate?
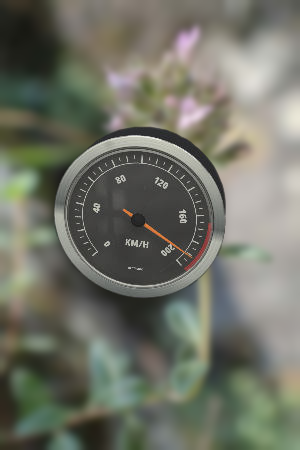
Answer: 190 km/h
